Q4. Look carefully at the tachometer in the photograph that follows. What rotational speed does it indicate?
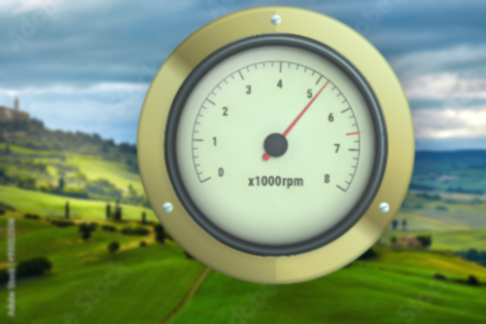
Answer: 5200 rpm
